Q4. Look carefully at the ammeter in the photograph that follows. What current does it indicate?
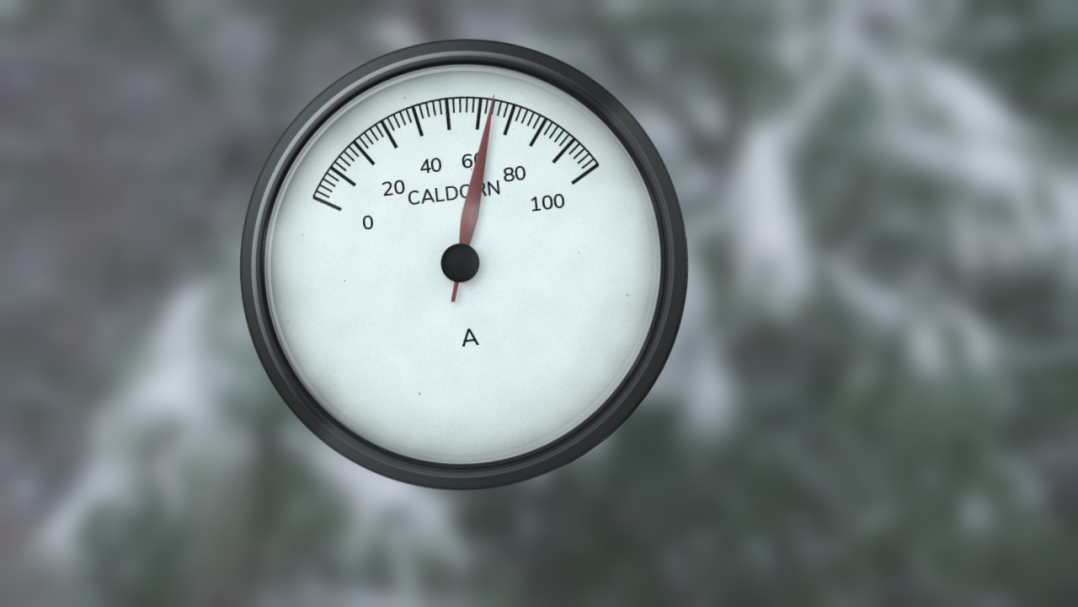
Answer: 64 A
